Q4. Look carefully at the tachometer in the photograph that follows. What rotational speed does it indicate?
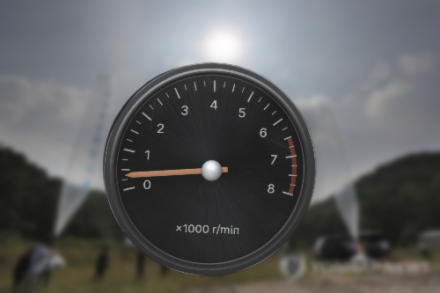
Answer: 375 rpm
